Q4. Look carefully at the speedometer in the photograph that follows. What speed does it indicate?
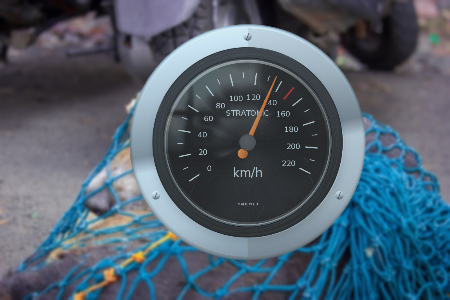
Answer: 135 km/h
